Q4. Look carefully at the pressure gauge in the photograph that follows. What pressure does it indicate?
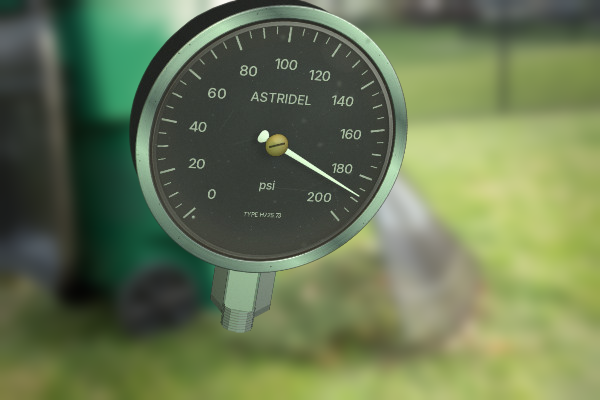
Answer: 187.5 psi
